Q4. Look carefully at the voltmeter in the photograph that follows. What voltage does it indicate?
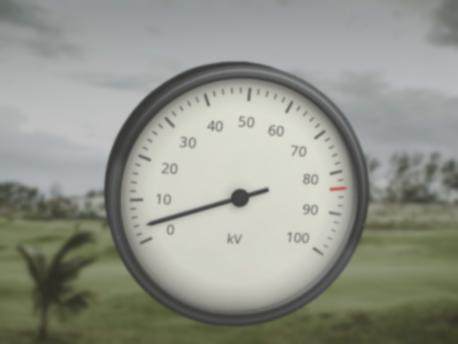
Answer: 4 kV
